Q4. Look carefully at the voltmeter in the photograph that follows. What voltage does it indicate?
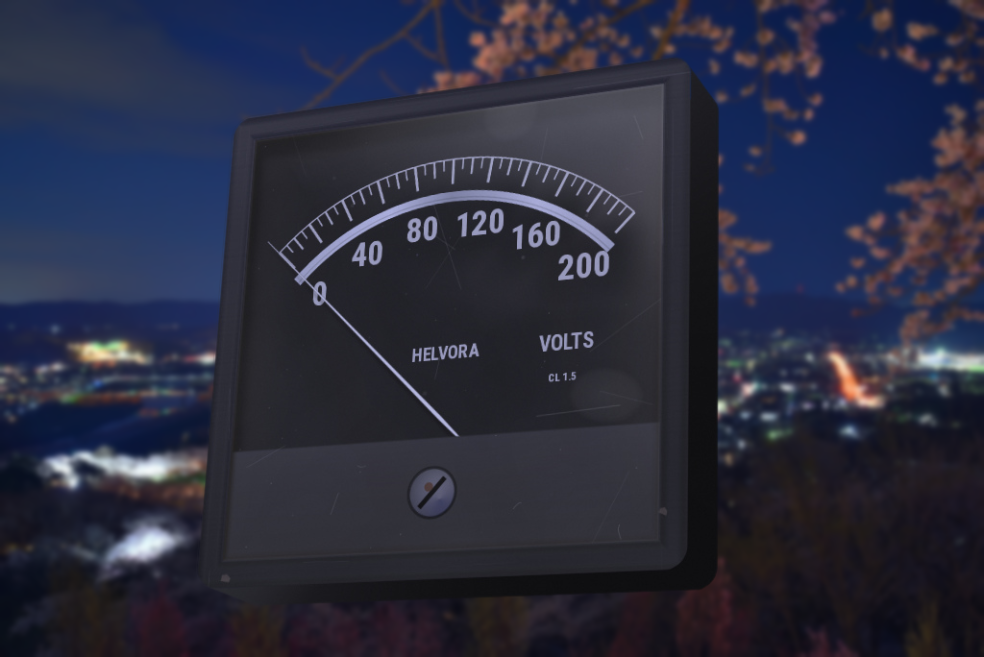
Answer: 0 V
